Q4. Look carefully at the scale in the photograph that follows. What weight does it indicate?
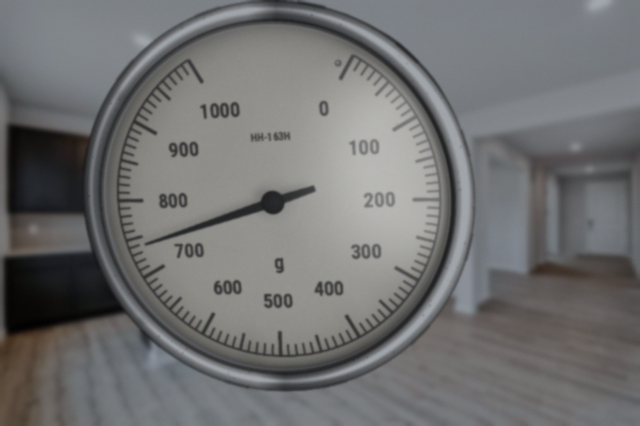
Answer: 740 g
